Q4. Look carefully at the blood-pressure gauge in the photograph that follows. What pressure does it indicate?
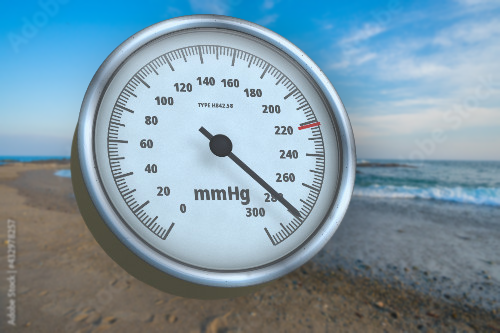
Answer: 280 mmHg
